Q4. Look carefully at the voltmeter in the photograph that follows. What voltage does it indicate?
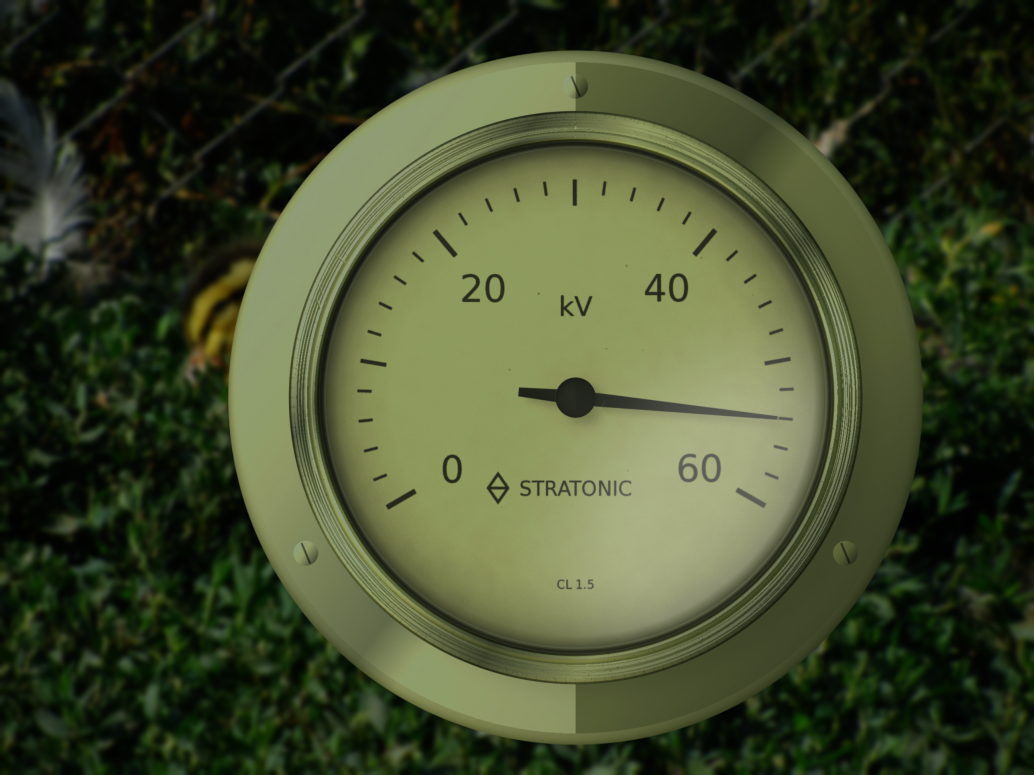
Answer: 54 kV
